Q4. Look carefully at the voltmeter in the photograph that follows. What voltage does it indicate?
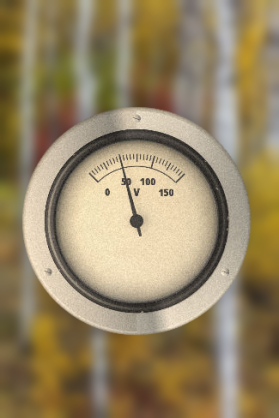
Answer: 50 V
